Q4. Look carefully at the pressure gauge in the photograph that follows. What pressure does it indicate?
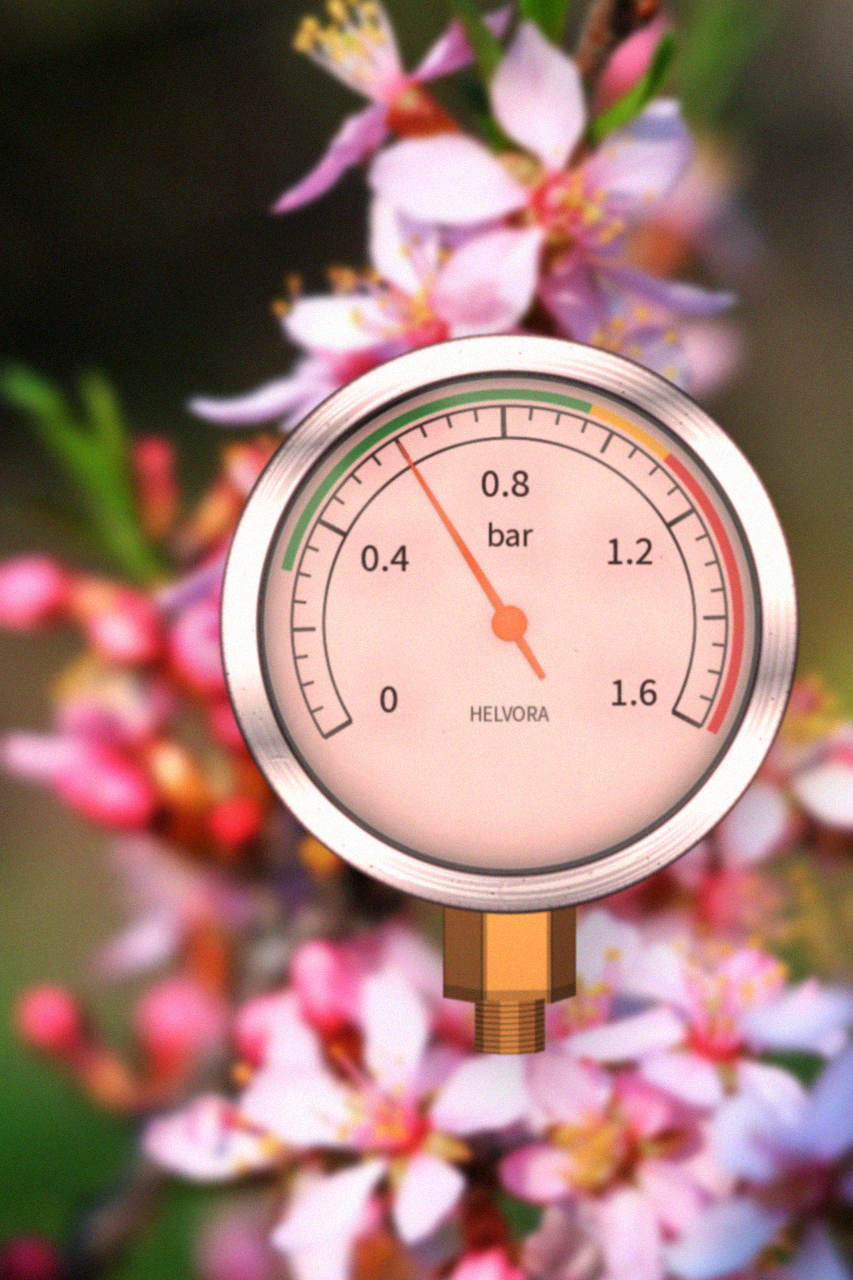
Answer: 0.6 bar
